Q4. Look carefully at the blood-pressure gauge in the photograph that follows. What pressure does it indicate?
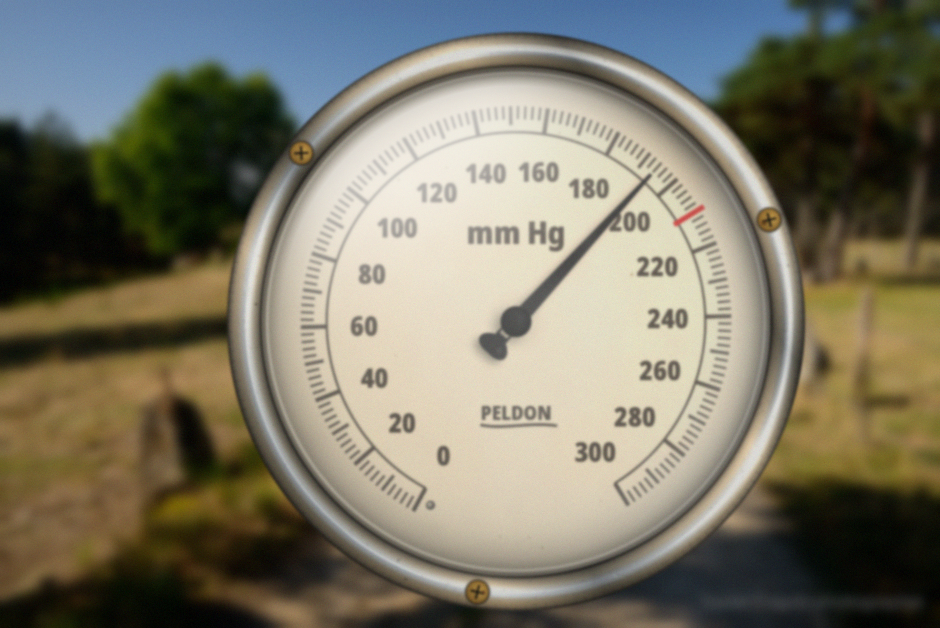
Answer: 194 mmHg
